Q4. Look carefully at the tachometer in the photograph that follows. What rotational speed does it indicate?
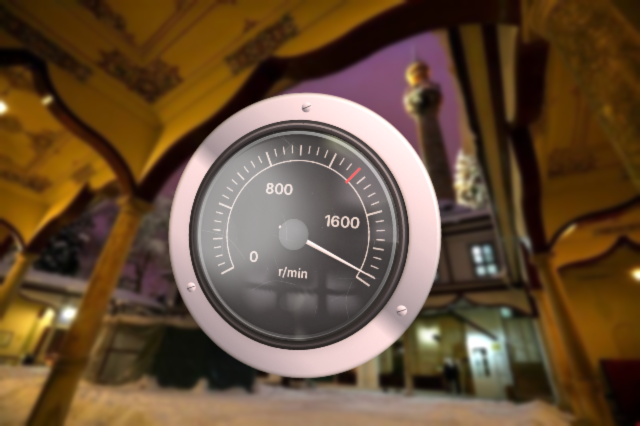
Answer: 1950 rpm
